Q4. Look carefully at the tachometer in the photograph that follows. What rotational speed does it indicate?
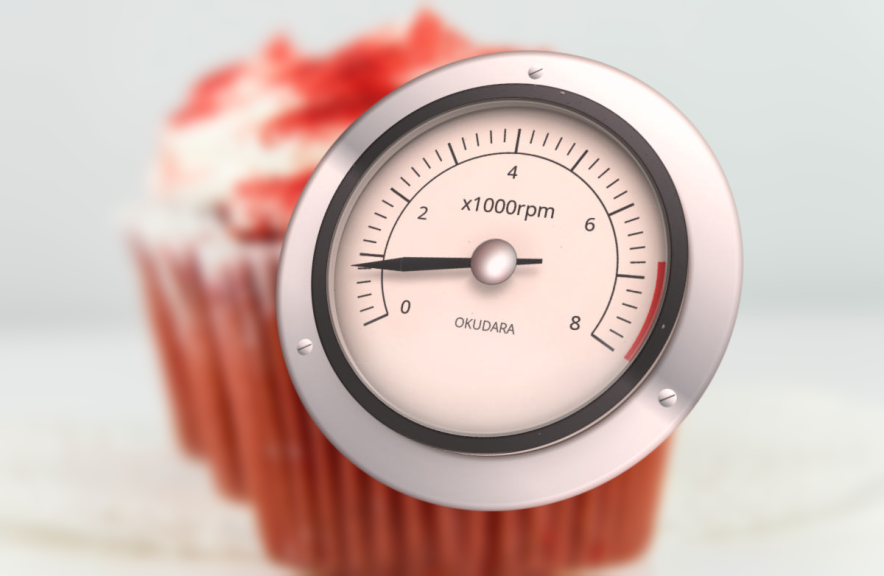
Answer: 800 rpm
